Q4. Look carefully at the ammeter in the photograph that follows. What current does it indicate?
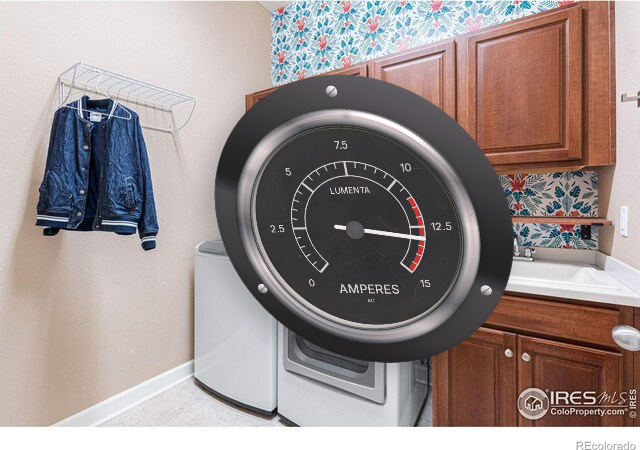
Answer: 13 A
